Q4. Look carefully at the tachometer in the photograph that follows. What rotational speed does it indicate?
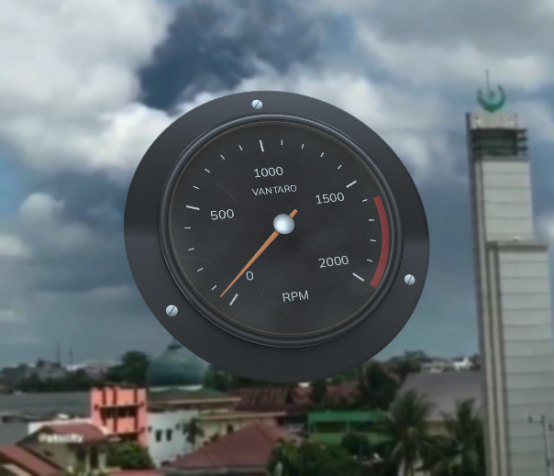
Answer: 50 rpm
